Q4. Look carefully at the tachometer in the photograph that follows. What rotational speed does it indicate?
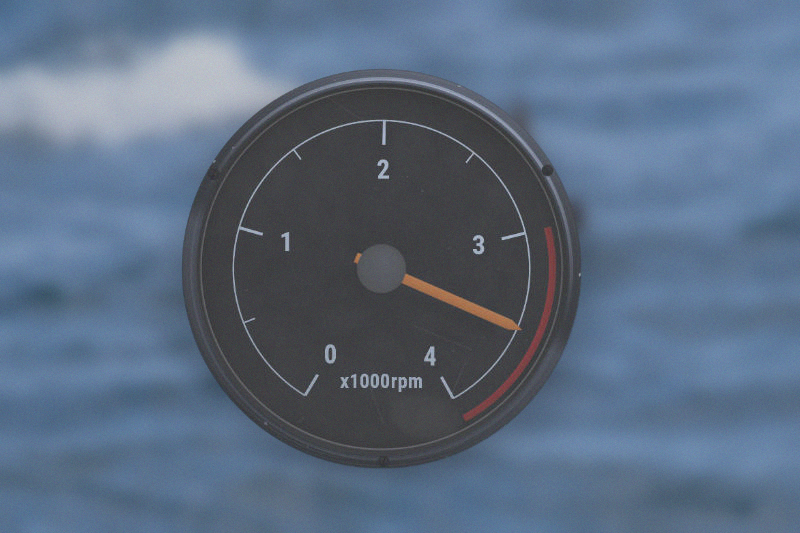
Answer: 3500 rpm
